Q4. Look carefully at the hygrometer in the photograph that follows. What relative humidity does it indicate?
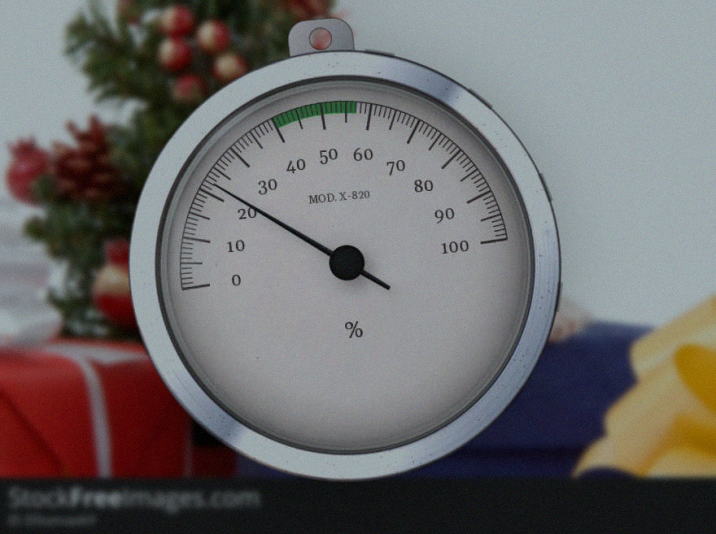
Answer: 22 %
